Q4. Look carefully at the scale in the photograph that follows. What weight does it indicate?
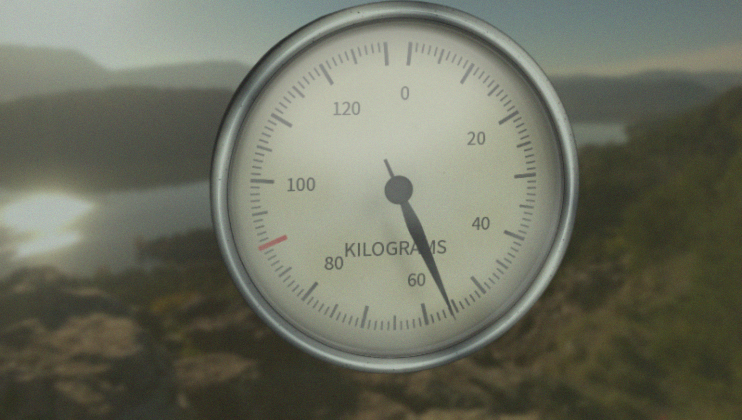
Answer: 56 kg
